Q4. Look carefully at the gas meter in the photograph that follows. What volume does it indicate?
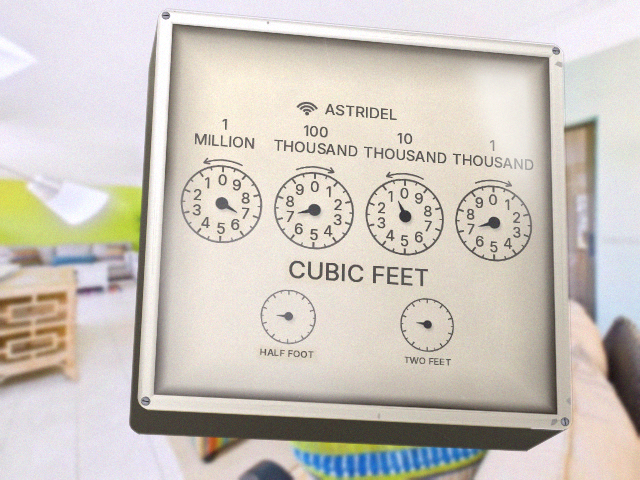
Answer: 670700 ft³
